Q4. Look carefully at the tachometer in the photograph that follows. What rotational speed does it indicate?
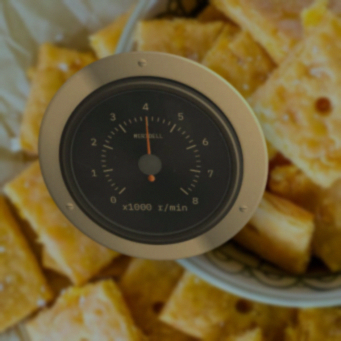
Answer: 4000 rpm
